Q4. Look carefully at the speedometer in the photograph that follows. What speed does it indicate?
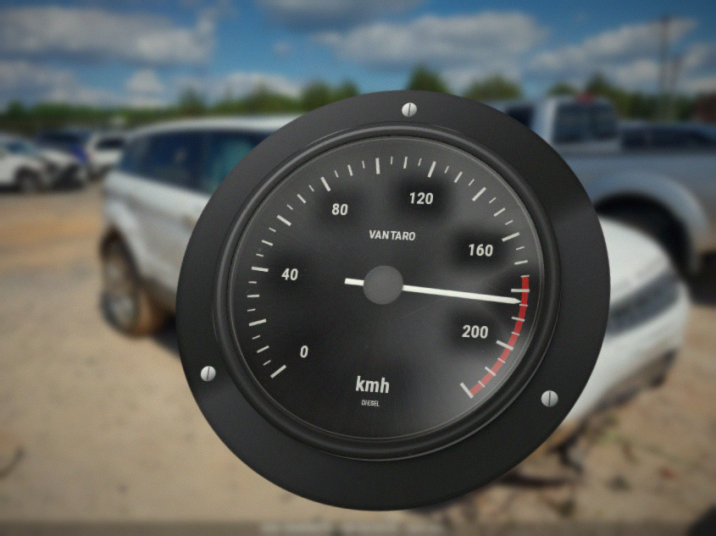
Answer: 185 km/h
